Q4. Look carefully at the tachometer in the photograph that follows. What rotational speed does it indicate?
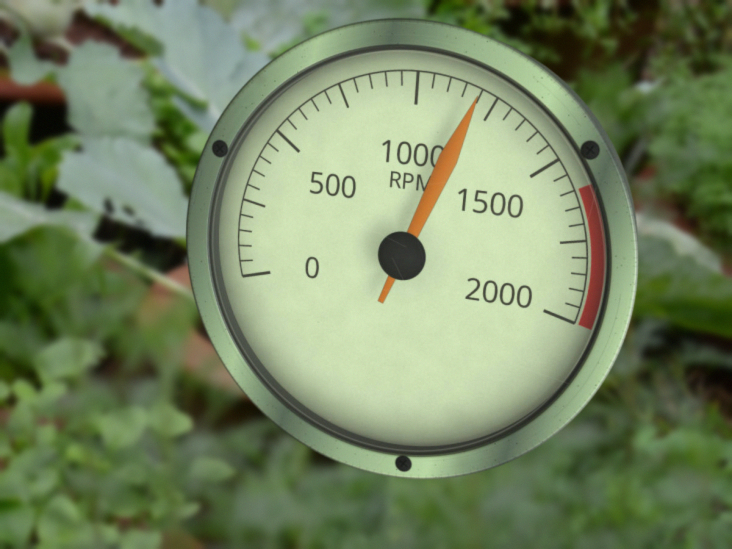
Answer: 1200 rpm
